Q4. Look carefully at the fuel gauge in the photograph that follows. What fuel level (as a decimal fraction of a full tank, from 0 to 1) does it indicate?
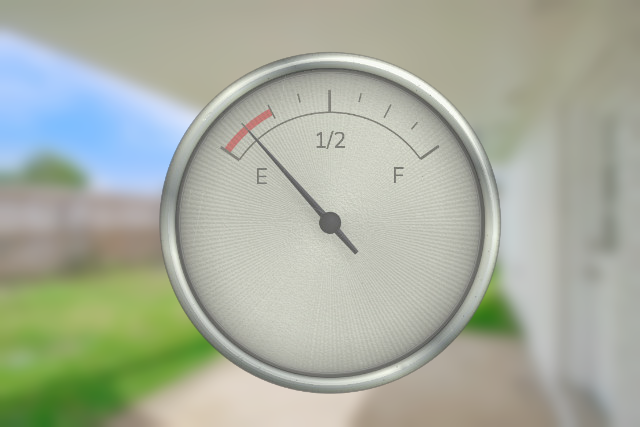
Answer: 0.125
